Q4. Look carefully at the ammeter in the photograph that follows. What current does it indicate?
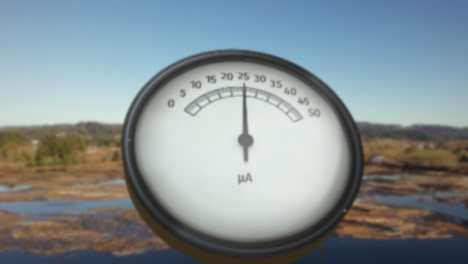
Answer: 25 µA
